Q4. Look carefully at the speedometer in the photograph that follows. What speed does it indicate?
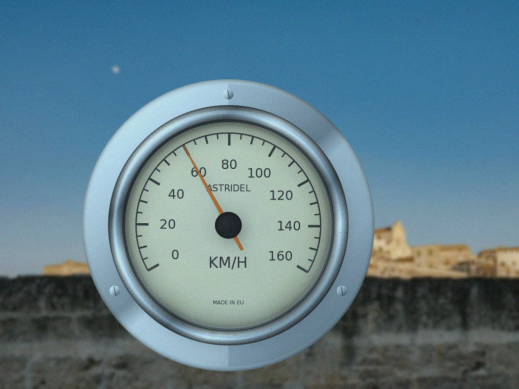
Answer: 60 km/h
